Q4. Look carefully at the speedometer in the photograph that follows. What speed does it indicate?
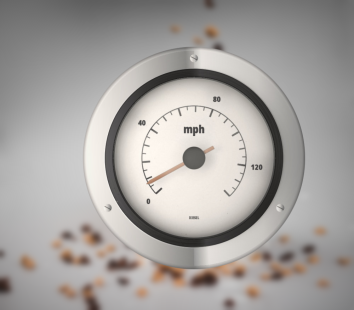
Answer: 7.5 mph
